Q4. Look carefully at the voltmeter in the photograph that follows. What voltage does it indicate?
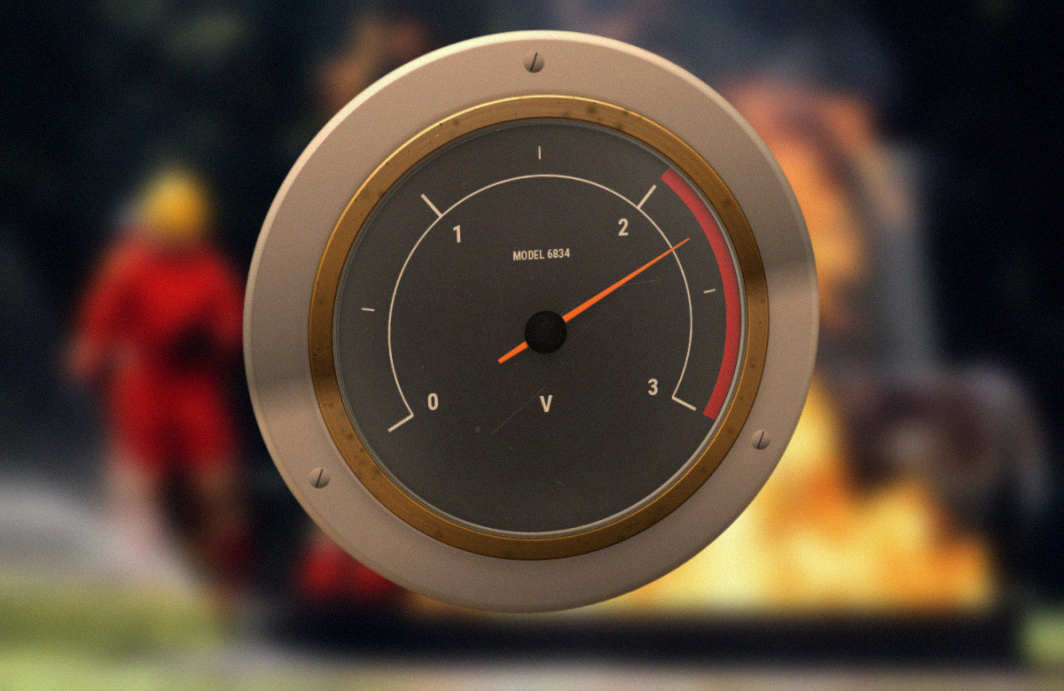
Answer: 2.25 V
